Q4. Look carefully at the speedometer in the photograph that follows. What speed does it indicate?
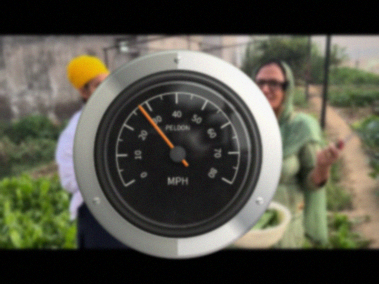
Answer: 27.5 mph
